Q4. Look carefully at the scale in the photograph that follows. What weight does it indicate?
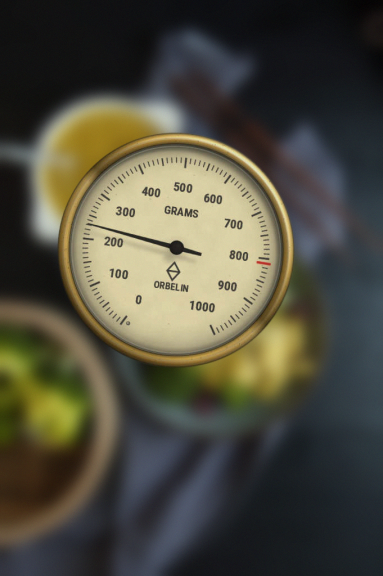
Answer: 230 g
